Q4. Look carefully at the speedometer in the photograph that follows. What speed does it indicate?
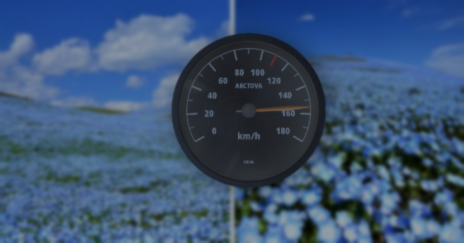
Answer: 155 km/h
